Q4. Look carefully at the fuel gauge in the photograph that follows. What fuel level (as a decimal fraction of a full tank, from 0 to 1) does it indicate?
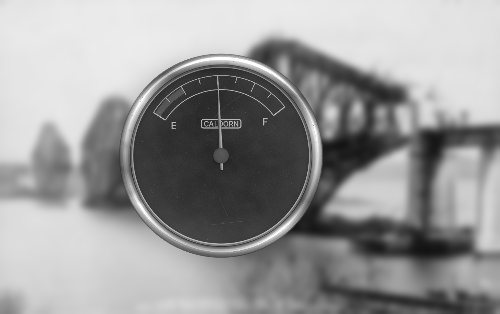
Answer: 0.5
